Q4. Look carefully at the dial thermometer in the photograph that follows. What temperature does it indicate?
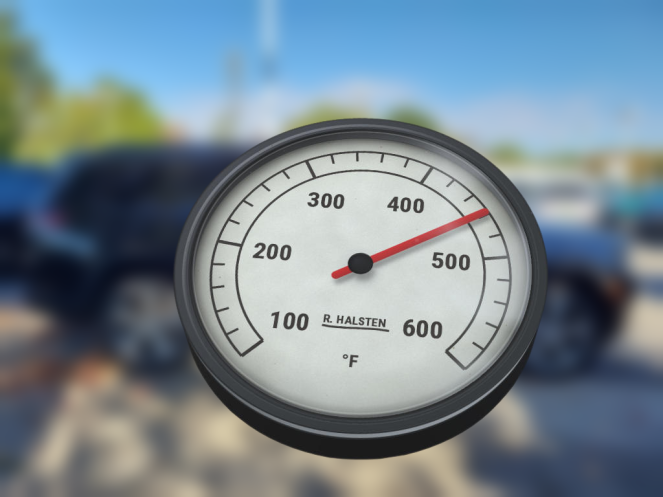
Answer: 460 °F
